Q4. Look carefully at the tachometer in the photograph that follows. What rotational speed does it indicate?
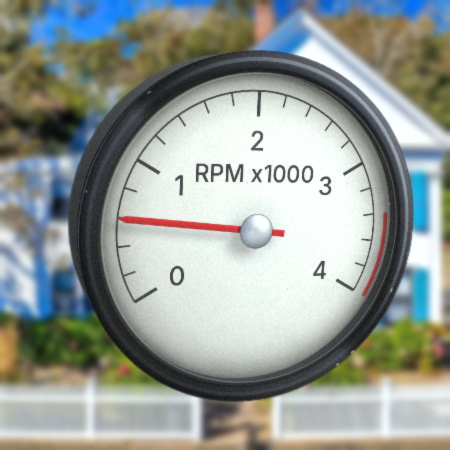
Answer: 600 rpm
